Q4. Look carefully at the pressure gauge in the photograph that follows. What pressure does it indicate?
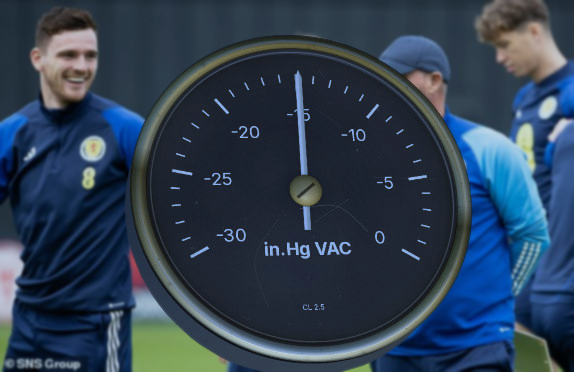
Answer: -15 inHg
